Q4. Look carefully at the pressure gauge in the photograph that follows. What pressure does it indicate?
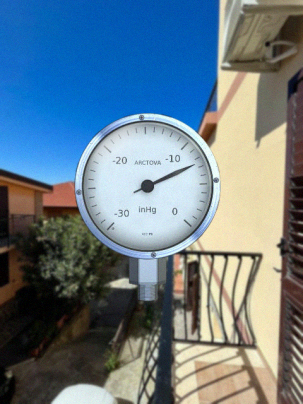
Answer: -7.5 inHg
